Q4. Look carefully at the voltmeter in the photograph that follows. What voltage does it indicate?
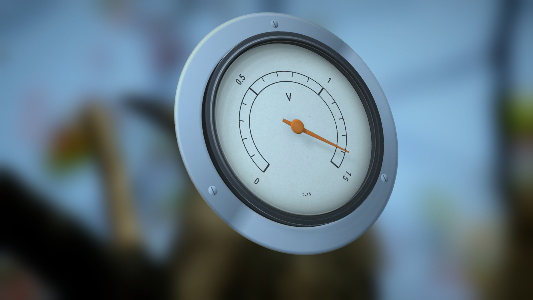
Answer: 1.4 V
